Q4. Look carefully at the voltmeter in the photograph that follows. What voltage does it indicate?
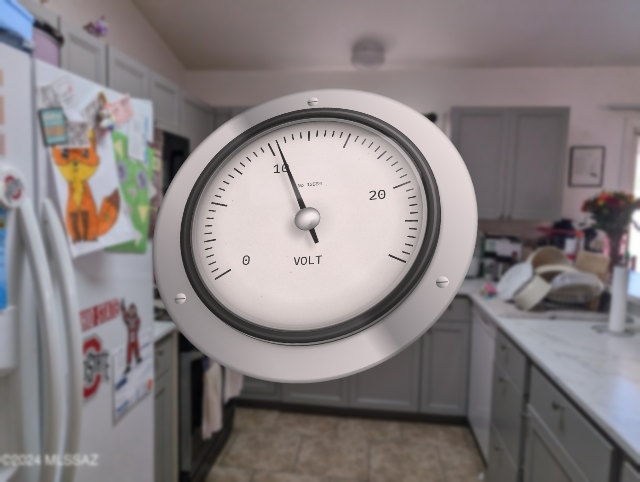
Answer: 10.5 V
